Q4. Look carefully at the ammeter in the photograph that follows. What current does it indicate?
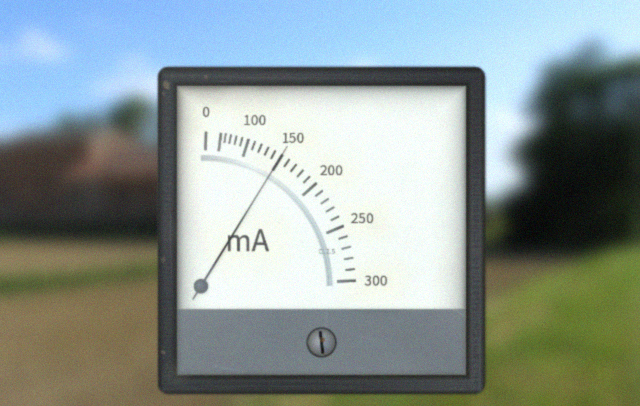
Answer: 150 mA
